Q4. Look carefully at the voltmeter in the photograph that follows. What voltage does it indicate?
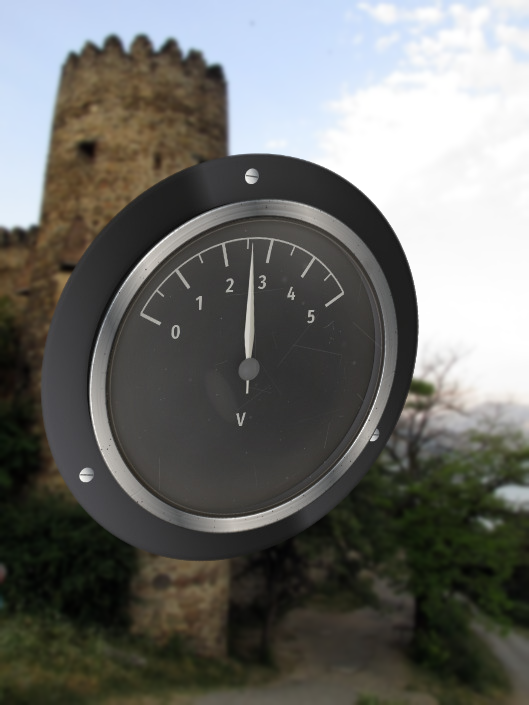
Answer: 2.5 V
